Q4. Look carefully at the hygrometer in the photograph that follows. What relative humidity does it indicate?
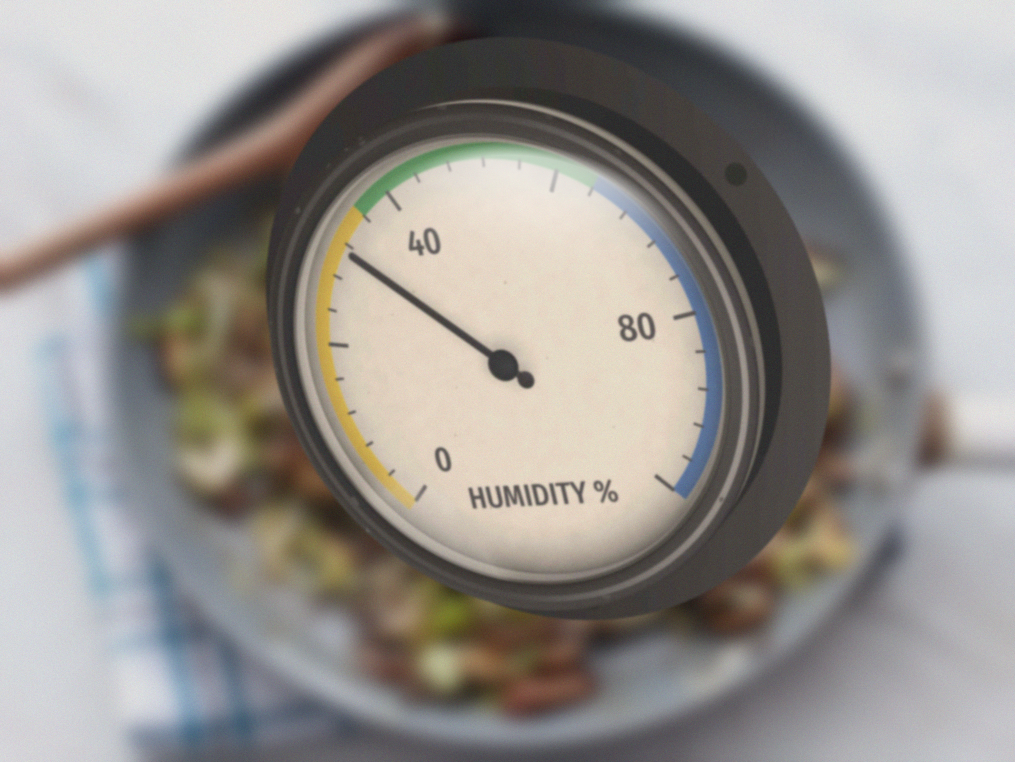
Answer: 32 %
